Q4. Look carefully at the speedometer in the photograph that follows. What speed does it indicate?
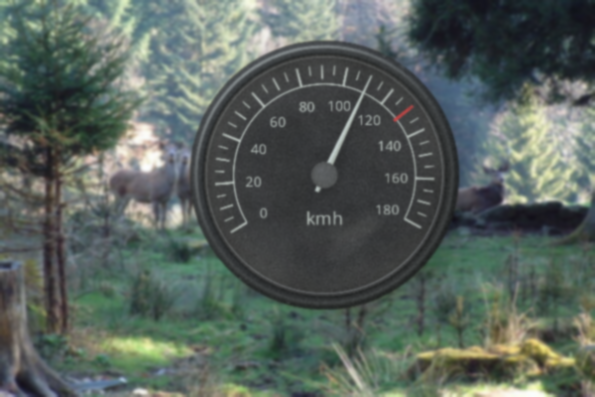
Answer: 110 km/h
